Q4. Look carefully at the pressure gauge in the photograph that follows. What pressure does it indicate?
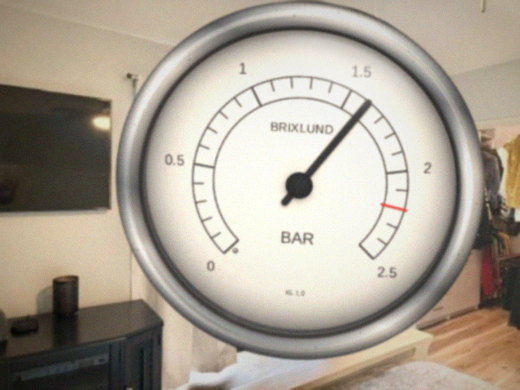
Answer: 1.6 bar
